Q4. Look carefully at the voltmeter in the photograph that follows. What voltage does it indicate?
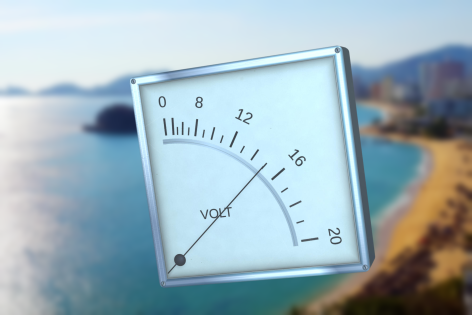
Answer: 15 V
